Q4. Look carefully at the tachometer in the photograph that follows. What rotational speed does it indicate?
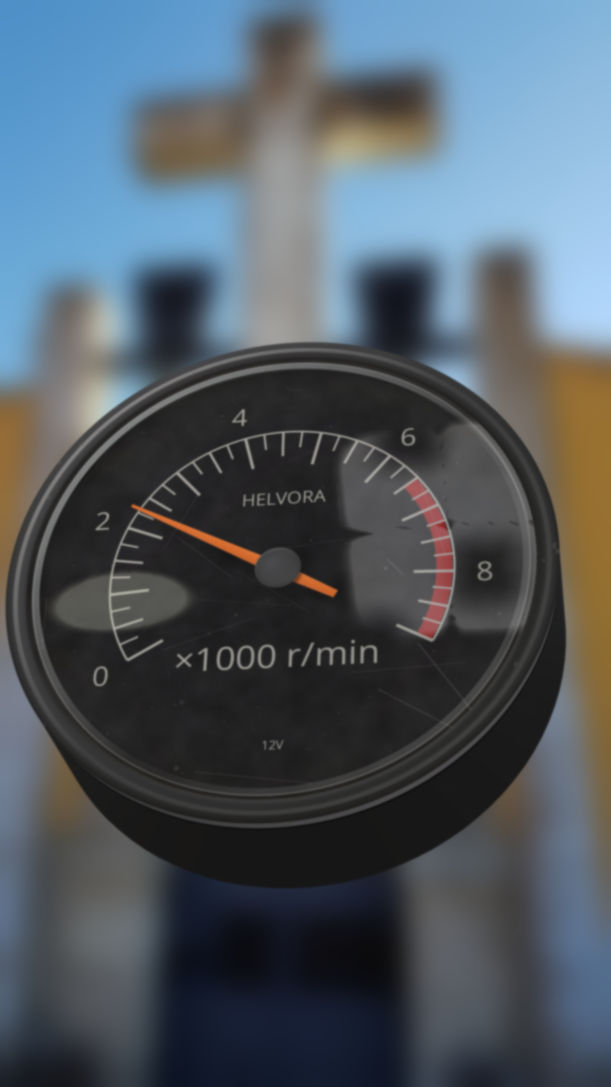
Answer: 2250 rpm
